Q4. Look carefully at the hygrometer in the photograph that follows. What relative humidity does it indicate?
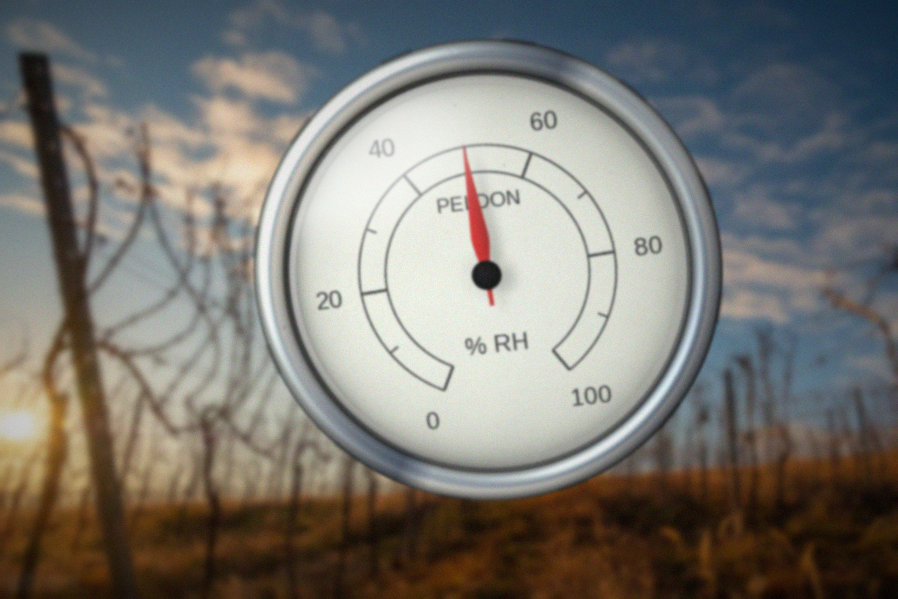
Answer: 50 %
